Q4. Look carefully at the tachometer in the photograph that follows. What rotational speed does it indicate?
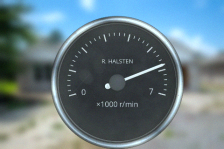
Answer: 5800 rpm
